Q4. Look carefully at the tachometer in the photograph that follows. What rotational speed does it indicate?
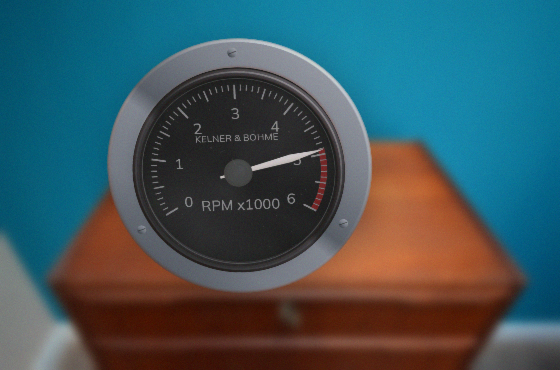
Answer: 4900 rpm
